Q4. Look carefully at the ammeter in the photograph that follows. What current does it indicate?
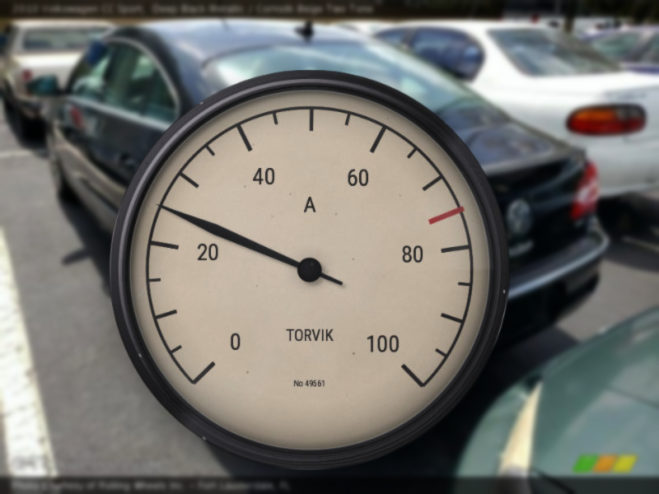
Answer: 25 A
